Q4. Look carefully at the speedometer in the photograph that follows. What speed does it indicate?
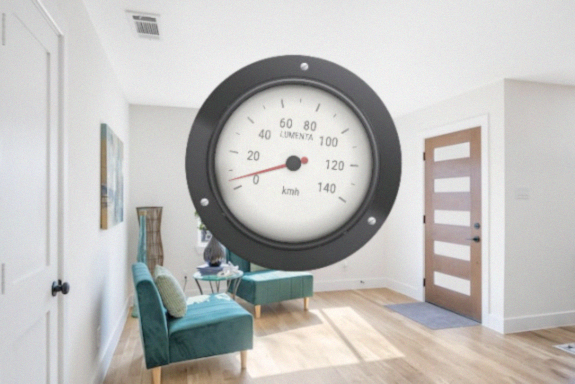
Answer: 5 km/h
